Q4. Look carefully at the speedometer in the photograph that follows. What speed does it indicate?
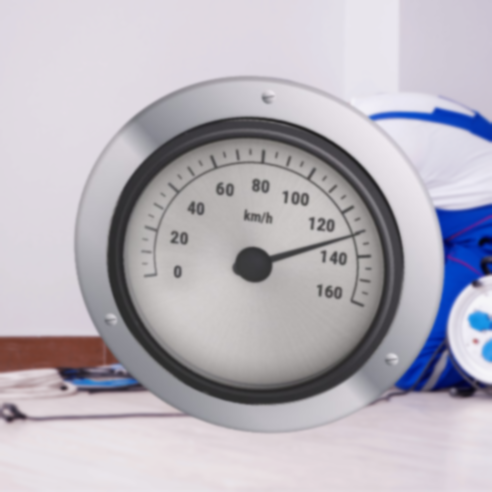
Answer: 130 km/h
